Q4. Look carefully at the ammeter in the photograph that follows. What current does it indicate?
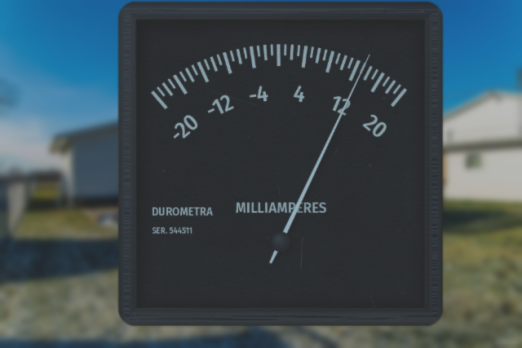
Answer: 13 mA
